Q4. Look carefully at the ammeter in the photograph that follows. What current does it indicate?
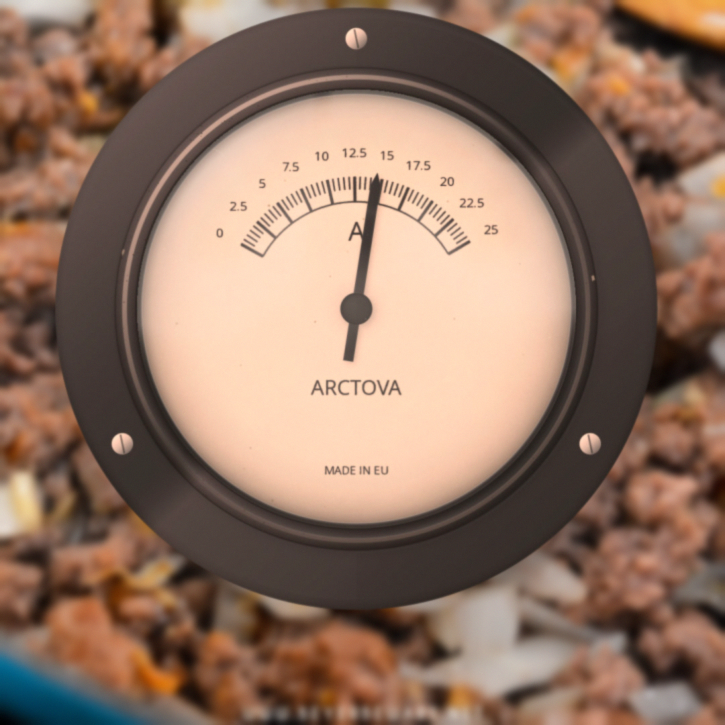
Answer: 14.5 A
